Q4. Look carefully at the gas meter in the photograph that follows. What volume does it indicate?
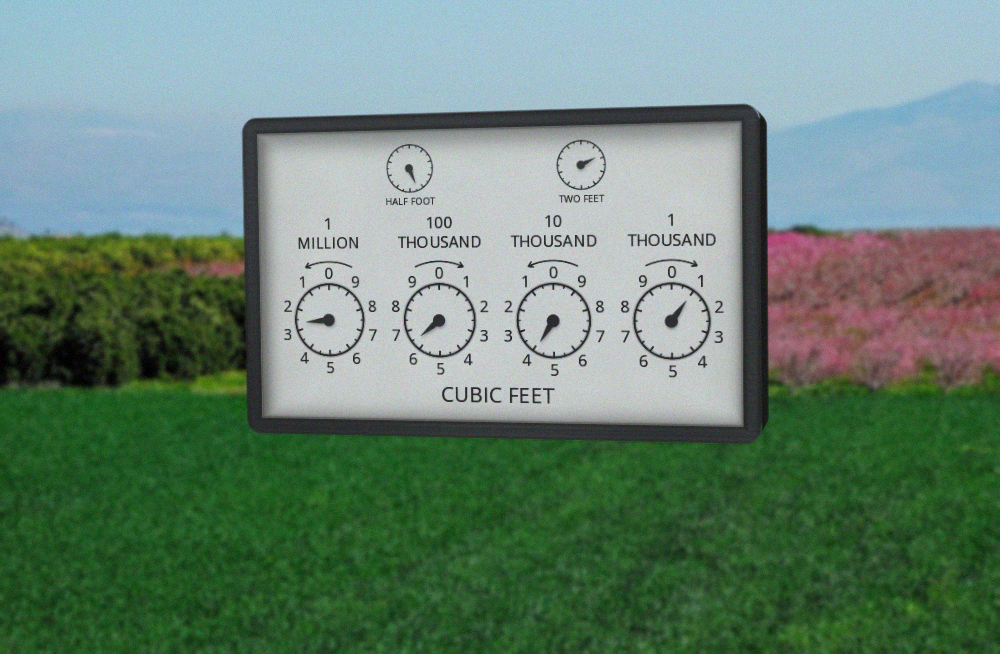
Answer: 264100 ft³
